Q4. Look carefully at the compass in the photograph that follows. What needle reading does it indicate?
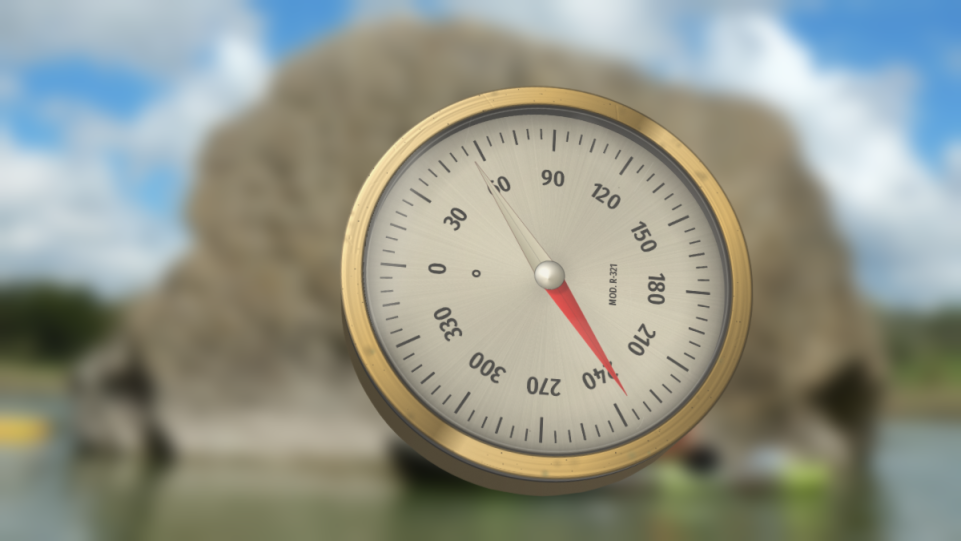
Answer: 235 °
